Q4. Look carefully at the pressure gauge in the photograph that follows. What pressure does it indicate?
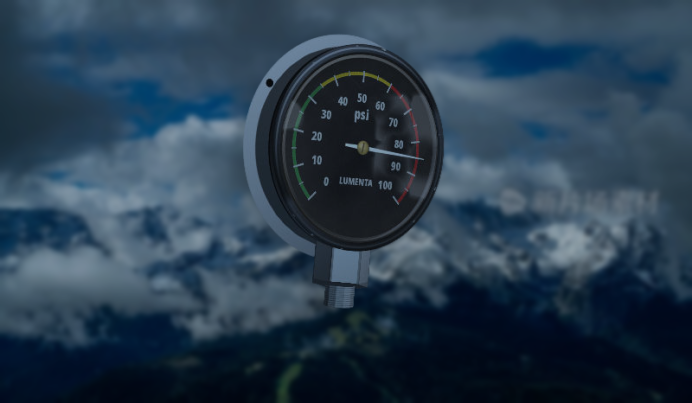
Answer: 85 psi
